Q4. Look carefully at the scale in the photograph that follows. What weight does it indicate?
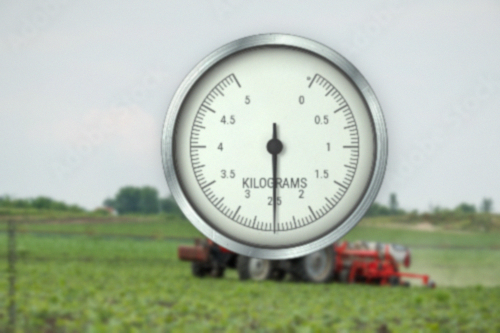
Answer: 2.5 kg
